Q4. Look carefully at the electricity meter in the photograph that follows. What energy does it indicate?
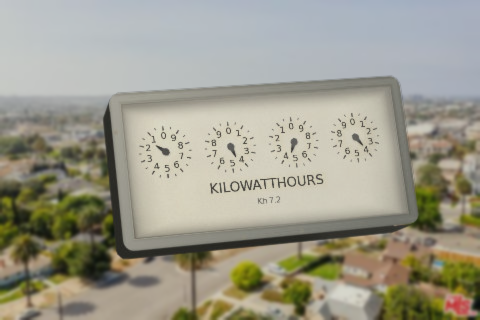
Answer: 1444 kWh
